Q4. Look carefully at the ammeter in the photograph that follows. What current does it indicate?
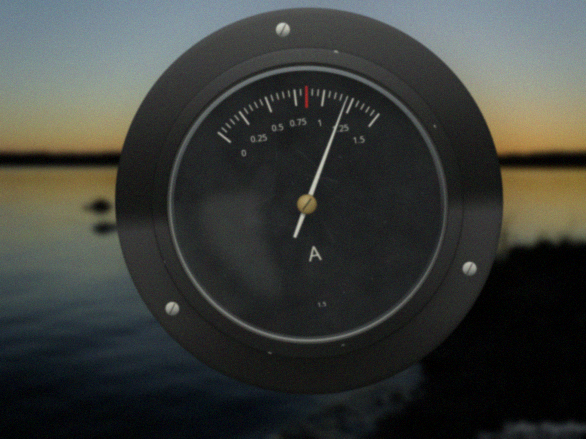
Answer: 1.2 A
